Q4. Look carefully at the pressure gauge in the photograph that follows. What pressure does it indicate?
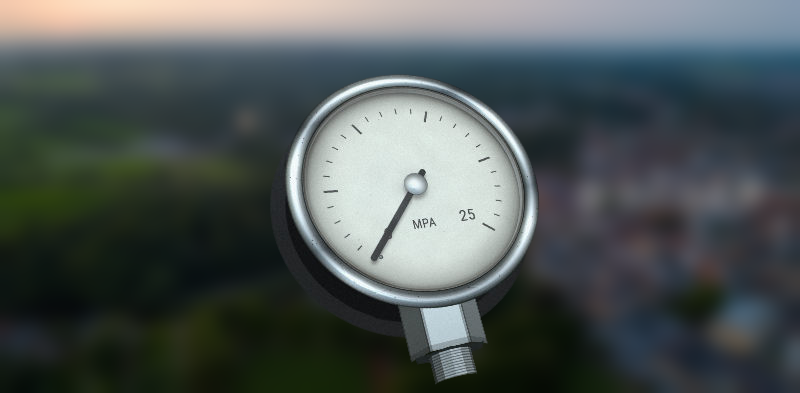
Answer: 0 MPa
